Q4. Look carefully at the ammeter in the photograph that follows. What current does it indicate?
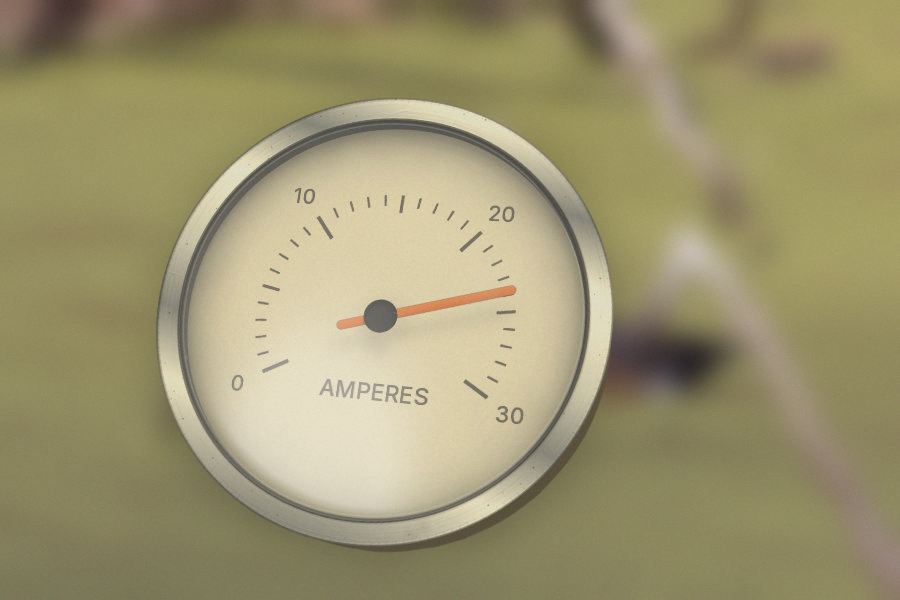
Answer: 24 A
